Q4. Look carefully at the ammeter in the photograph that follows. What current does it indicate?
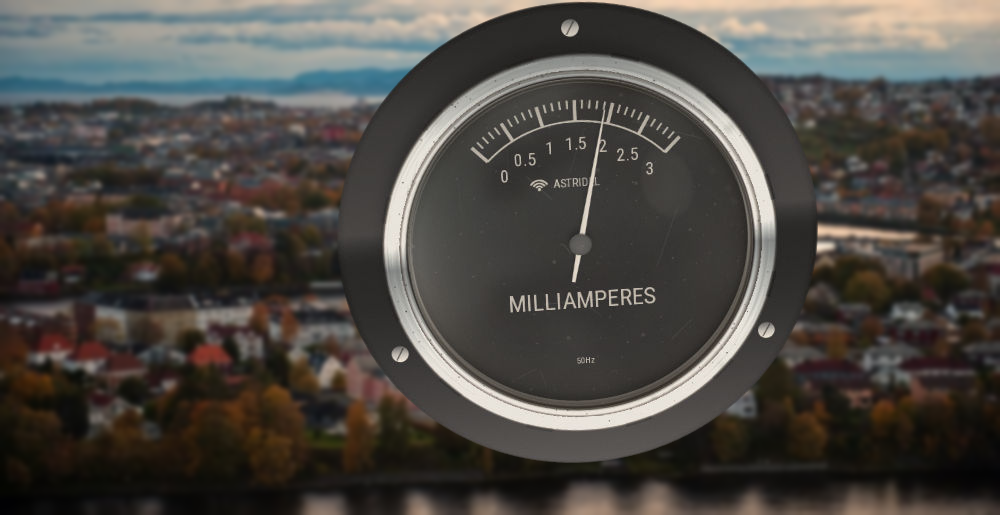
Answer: 1.9 mA
